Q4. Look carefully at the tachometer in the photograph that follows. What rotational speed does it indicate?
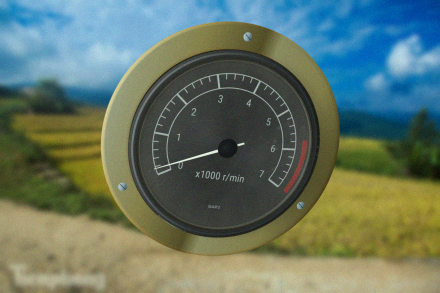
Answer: 200 rpm
